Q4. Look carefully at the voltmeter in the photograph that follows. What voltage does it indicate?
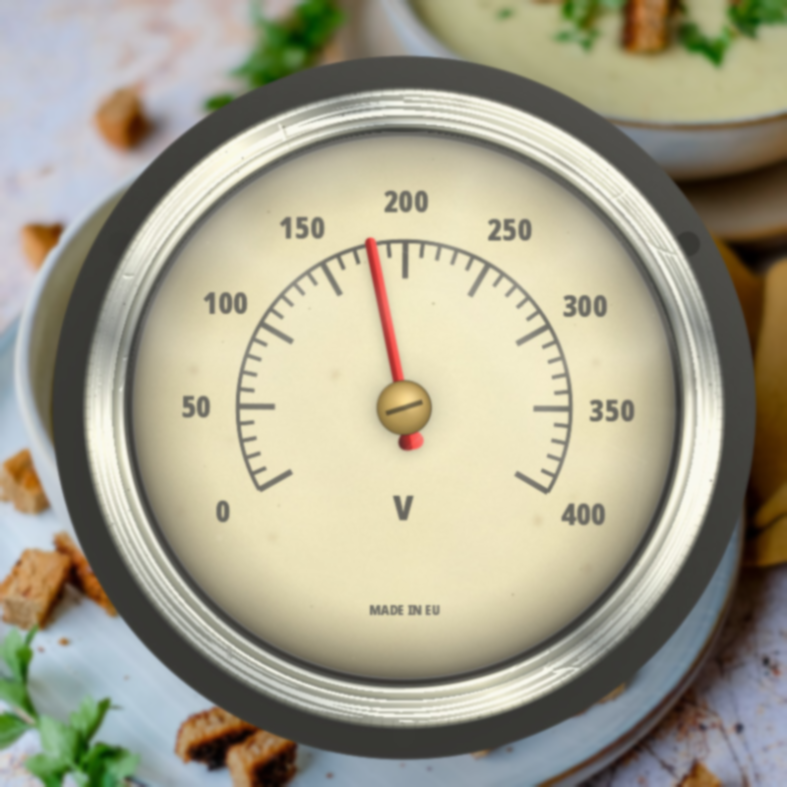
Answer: 180 V
